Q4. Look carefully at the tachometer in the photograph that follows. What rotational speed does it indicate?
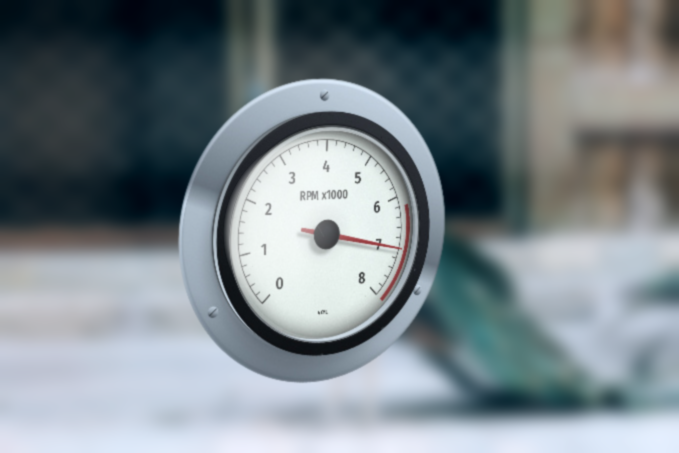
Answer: 7000 rpm
